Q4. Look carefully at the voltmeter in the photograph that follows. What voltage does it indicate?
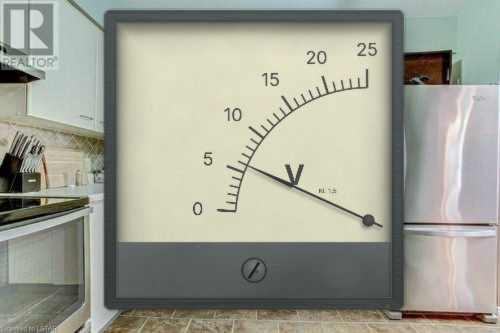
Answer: 6 V
